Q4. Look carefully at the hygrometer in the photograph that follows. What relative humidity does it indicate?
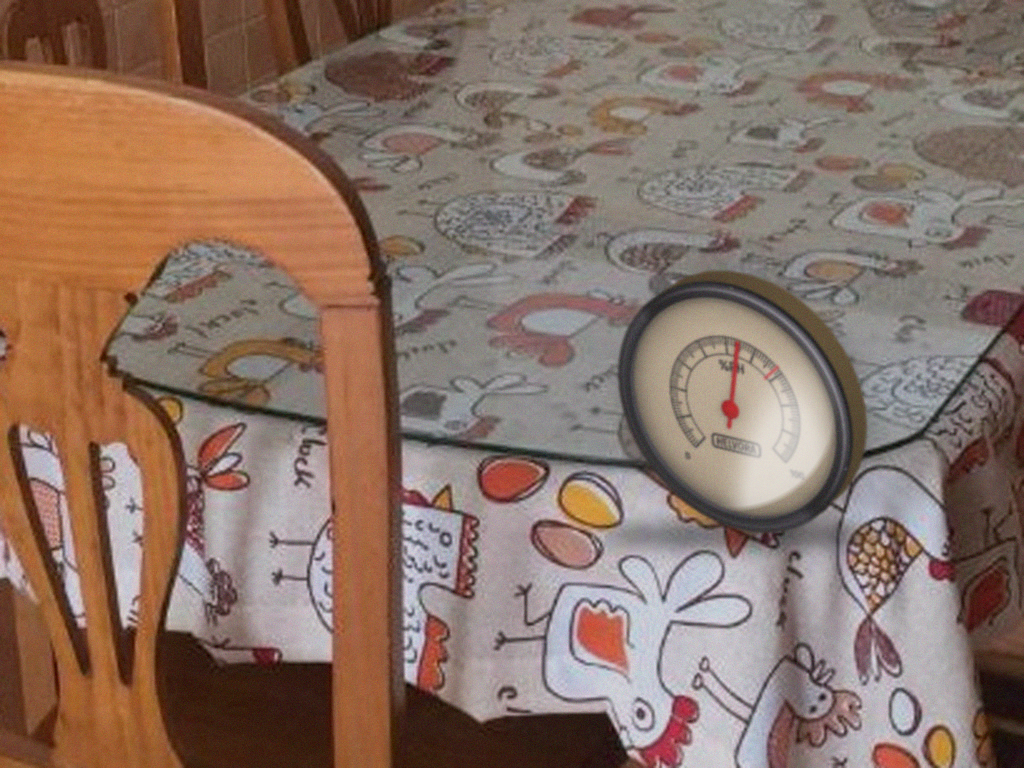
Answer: 55 %
